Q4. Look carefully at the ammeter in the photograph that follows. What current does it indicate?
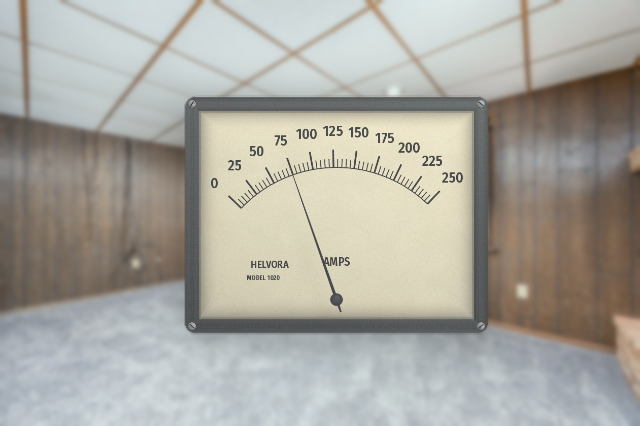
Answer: 75 A
